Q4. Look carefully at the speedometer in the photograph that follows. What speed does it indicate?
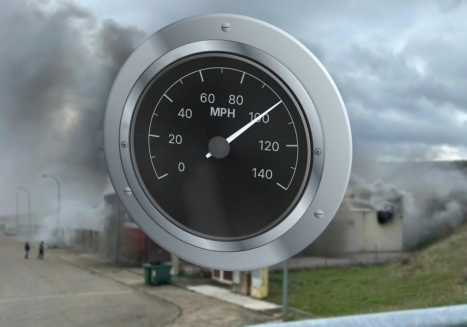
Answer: 100 mph
